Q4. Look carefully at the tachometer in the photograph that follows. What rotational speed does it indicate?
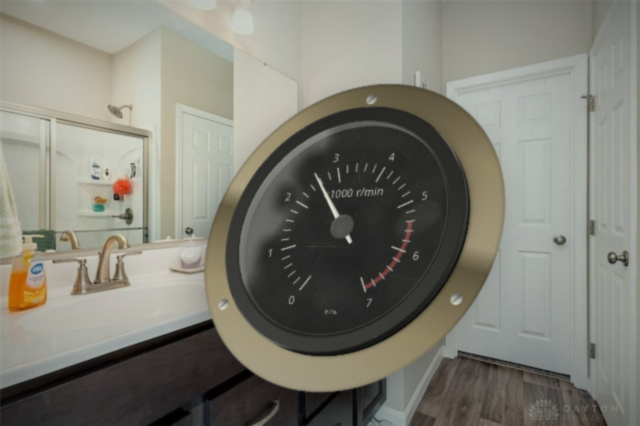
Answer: 2600 rpm
